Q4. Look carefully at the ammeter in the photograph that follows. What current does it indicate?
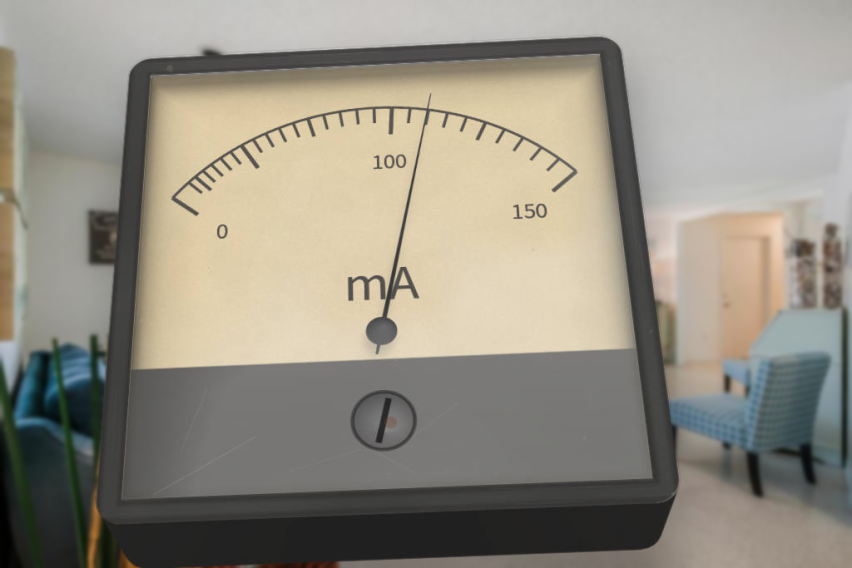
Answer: 110 mA
